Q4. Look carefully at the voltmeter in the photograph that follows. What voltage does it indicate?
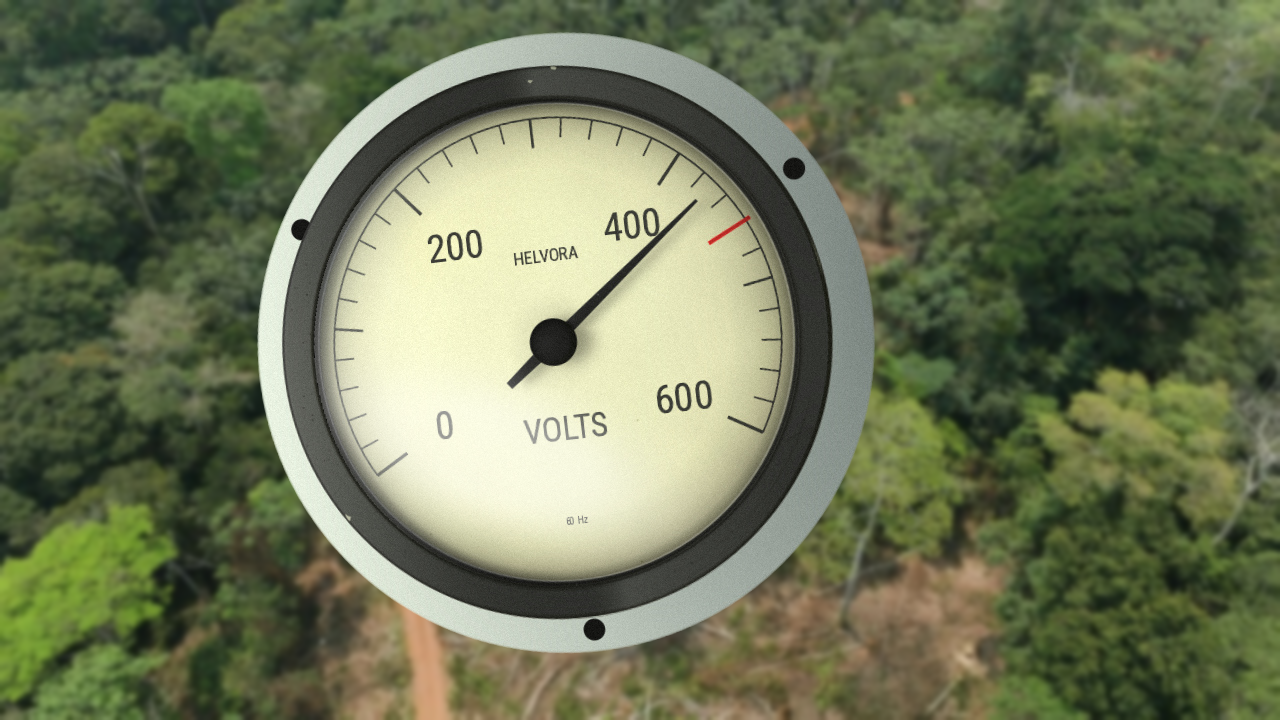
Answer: 430 V
